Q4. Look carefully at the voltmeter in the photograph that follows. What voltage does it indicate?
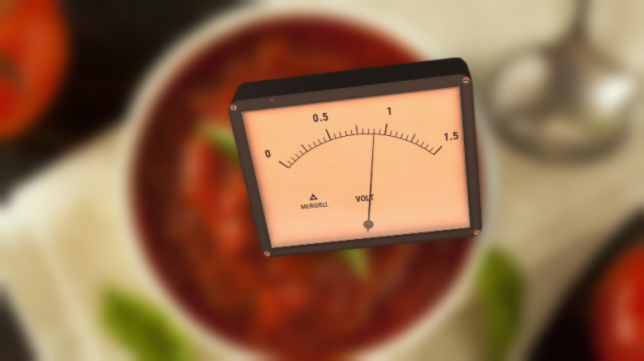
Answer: 0.9 V
